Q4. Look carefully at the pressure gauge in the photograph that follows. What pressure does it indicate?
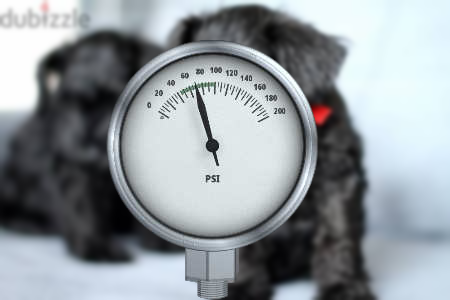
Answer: 70 psi
